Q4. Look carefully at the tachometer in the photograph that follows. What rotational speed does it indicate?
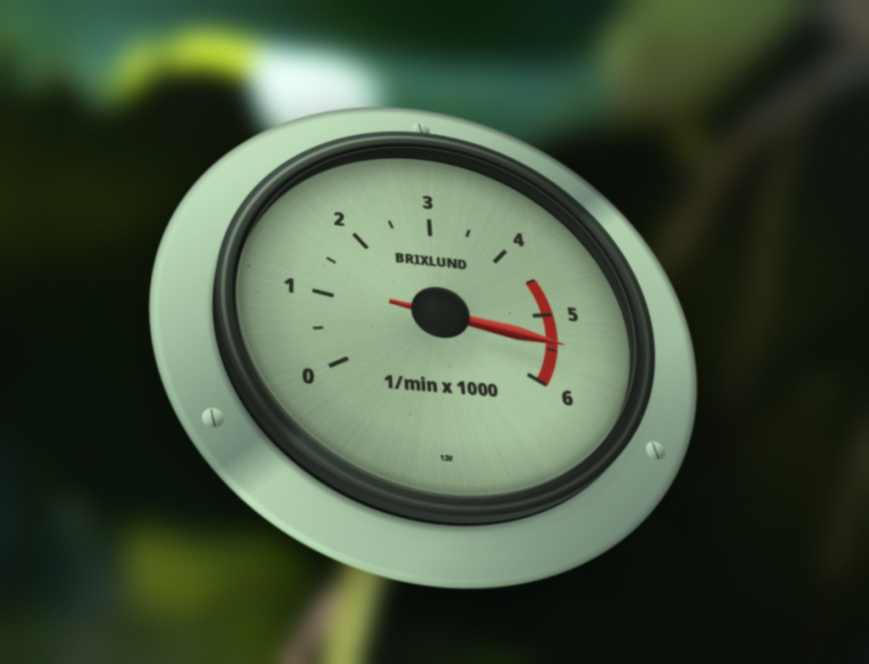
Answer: 5500 rpm
